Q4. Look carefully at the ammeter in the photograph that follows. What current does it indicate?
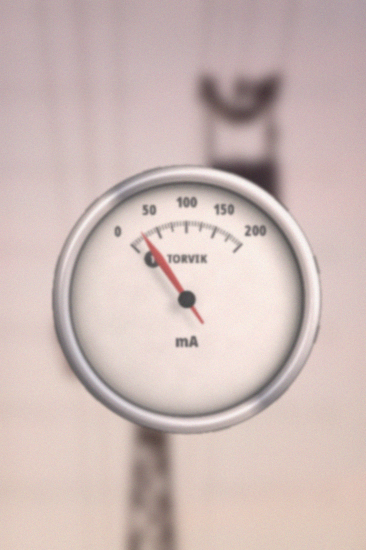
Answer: 25 mA
